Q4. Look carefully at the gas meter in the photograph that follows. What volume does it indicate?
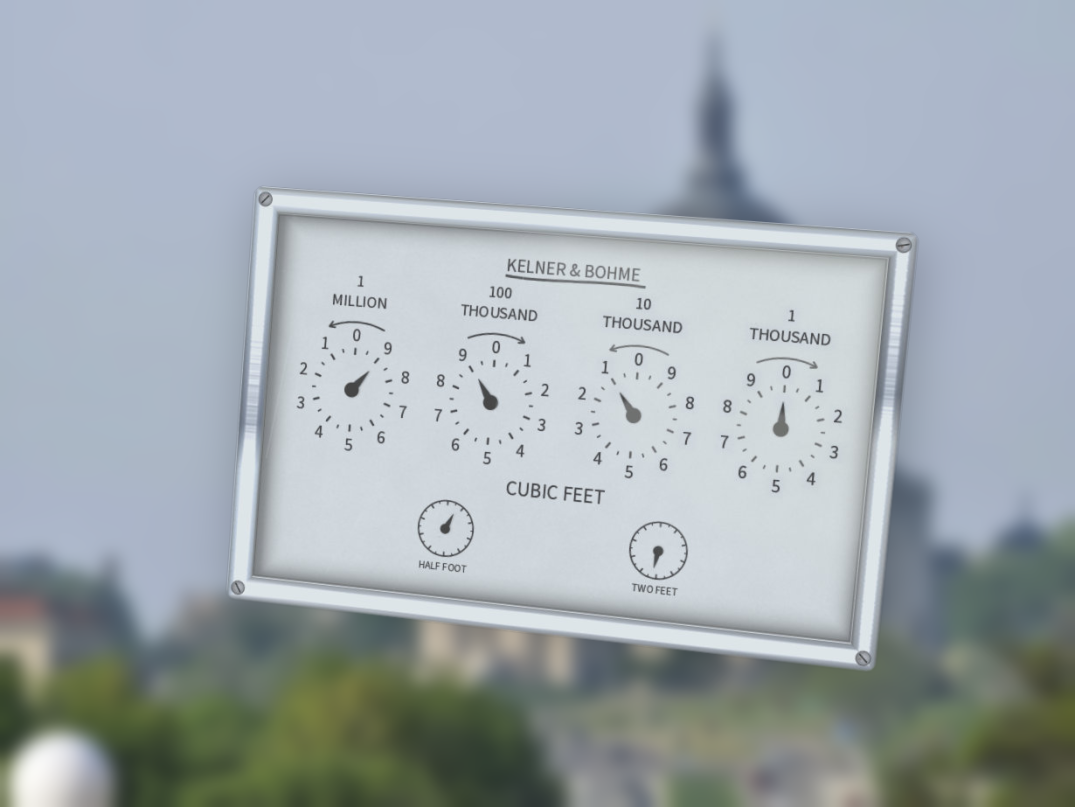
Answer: 891000 ft³
